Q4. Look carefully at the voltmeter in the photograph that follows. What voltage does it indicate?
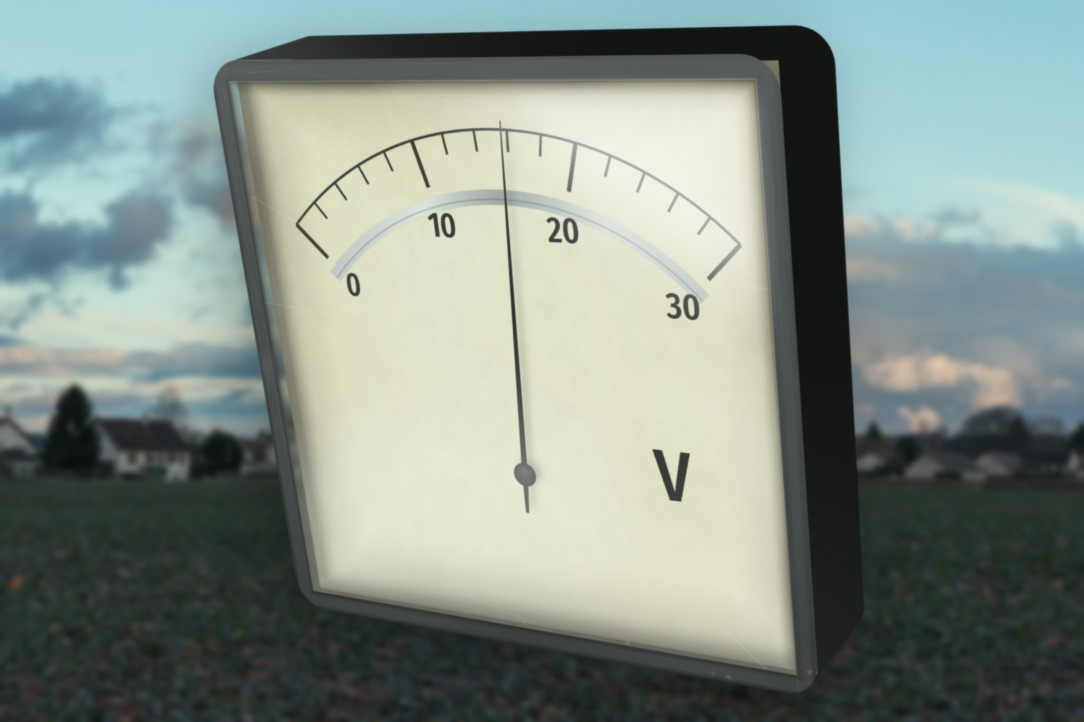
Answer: 16 V
